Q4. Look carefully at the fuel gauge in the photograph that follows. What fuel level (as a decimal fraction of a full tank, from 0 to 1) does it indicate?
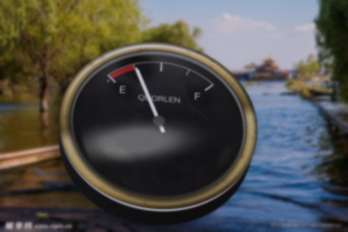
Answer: 0.25
